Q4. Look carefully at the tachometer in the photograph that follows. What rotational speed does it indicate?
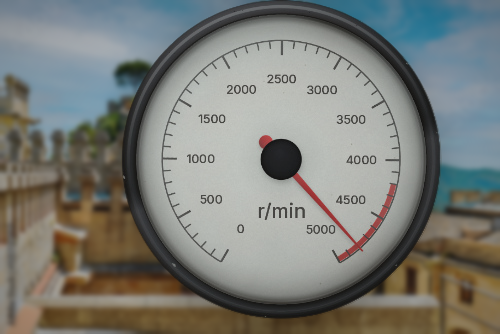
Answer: 4800 rpm
